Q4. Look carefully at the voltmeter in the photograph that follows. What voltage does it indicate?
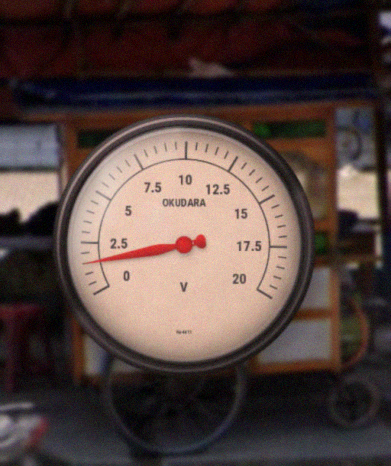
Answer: 1.5 V
